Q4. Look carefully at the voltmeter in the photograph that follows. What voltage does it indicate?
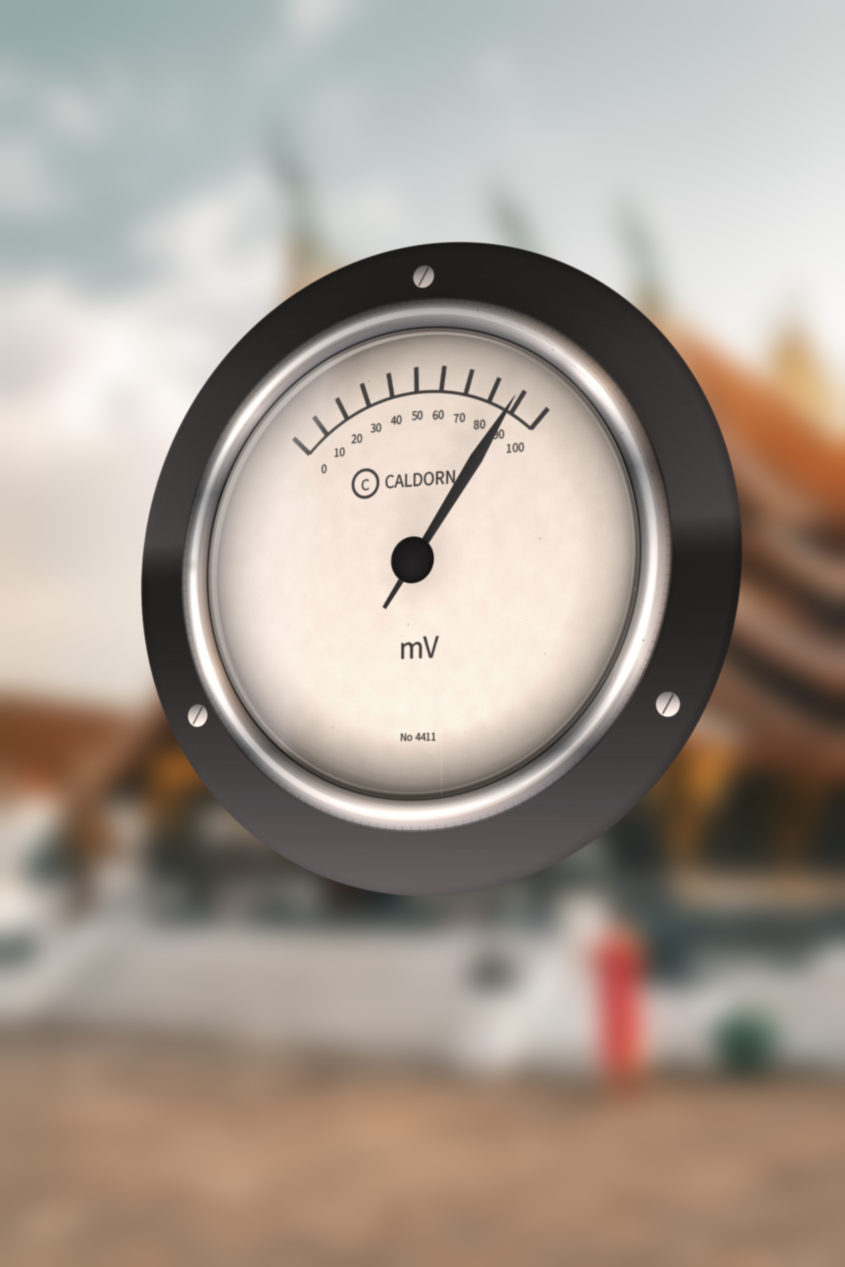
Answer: 90 mV
